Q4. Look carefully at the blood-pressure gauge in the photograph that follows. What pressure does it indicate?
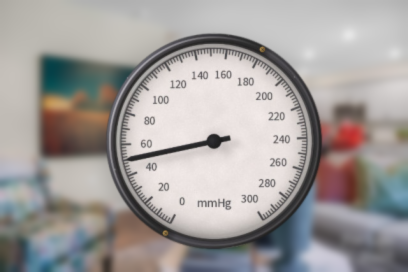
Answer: 50 mmHg
